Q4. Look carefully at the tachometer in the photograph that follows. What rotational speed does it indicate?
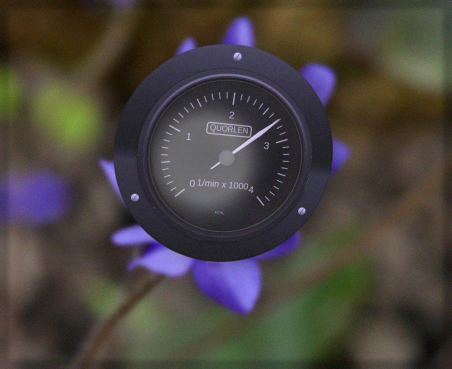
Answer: 2700 rpm
